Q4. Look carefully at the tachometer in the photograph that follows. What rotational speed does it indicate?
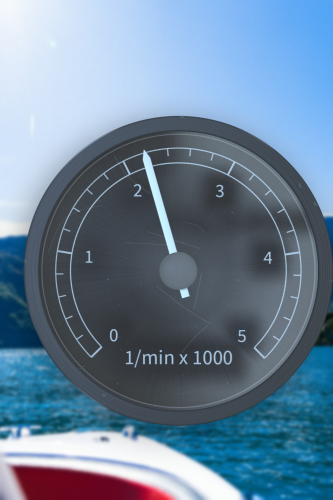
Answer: 2200 rpm
